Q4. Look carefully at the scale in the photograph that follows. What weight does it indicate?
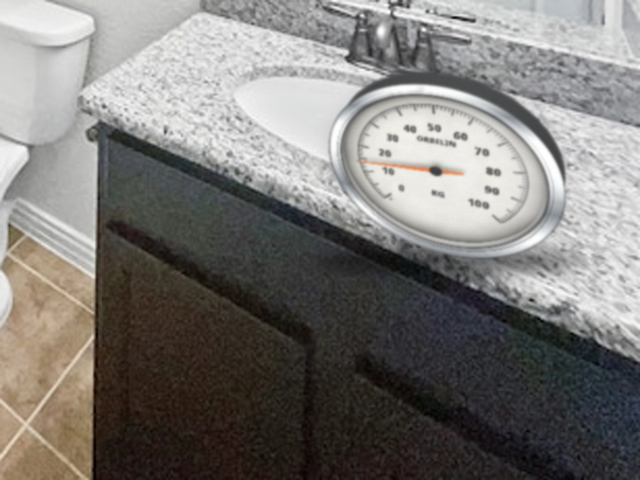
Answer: 15 kg
